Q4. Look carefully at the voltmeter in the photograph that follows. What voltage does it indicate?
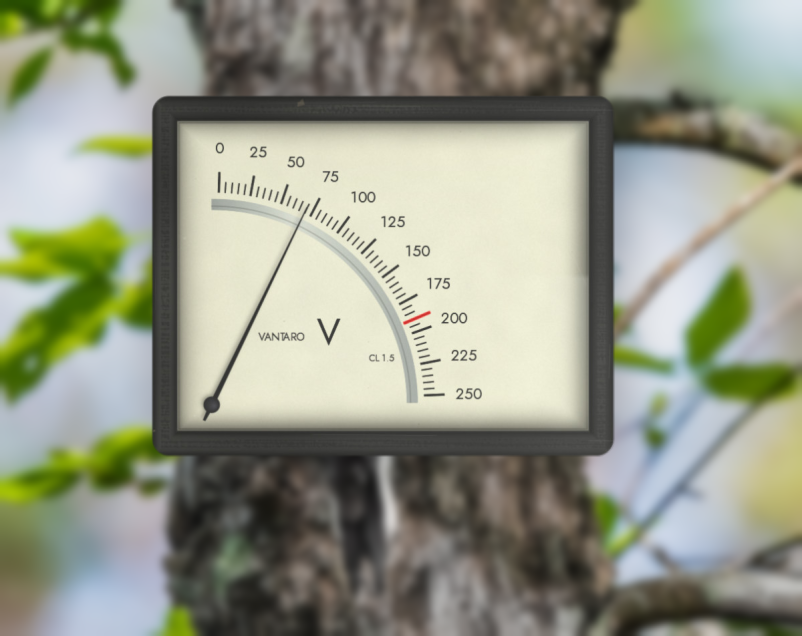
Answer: 70 V
